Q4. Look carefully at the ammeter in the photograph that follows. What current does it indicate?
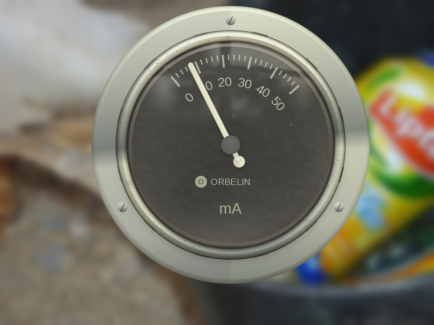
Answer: 8 mA
